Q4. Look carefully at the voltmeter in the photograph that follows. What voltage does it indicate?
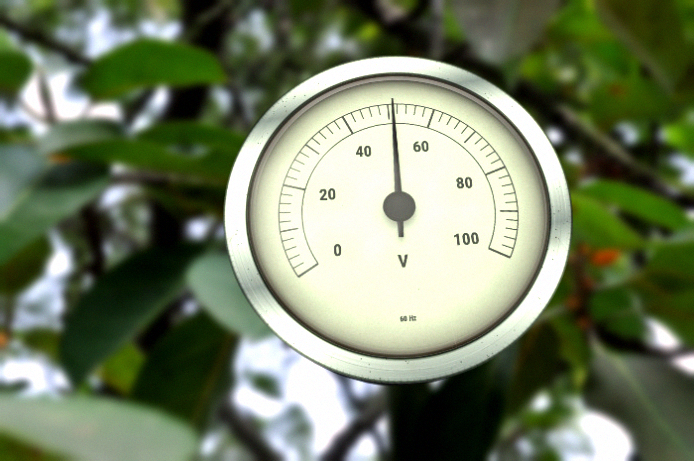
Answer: 51 V
